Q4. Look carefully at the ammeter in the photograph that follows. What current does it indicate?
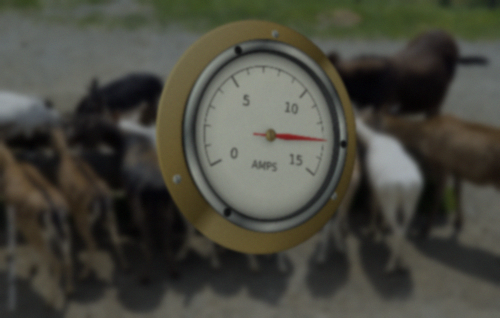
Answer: 13 A
